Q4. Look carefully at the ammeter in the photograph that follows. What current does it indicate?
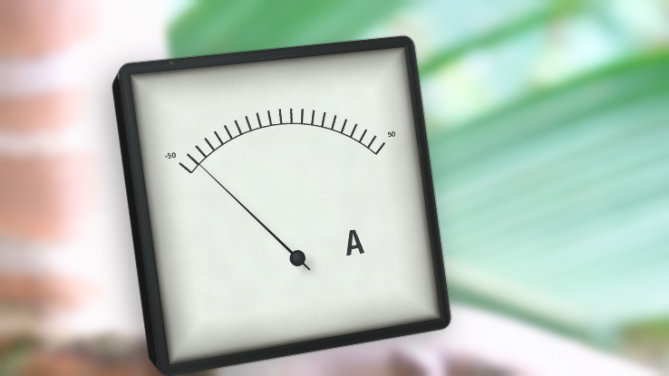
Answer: -45 A
